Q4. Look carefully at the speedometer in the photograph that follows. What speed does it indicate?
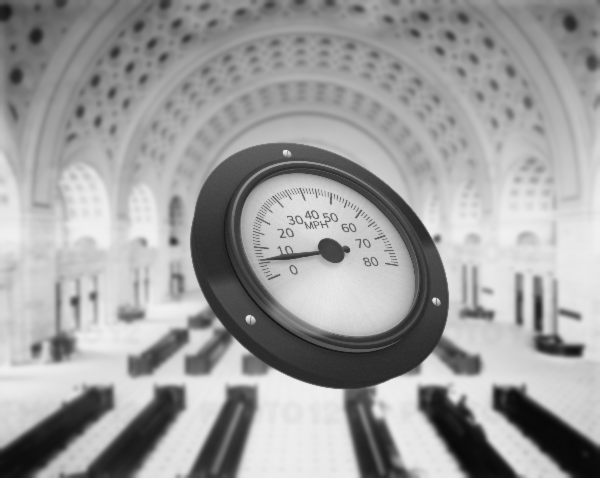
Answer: 5 mph
